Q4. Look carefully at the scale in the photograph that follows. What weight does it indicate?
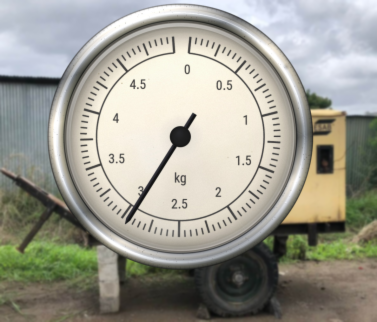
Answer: 2.95 kg
